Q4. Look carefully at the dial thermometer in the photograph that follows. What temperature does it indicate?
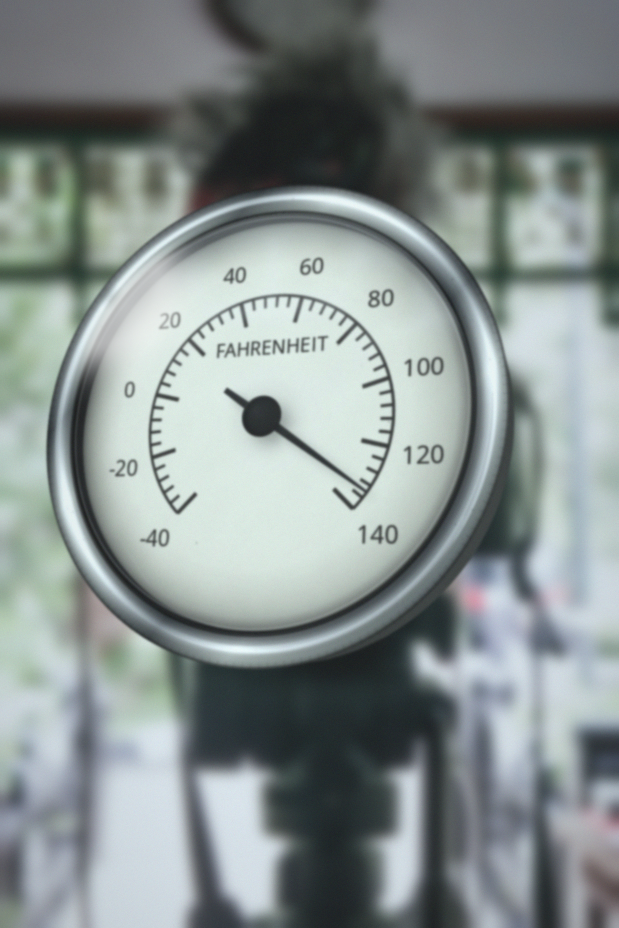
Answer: 134 °F
